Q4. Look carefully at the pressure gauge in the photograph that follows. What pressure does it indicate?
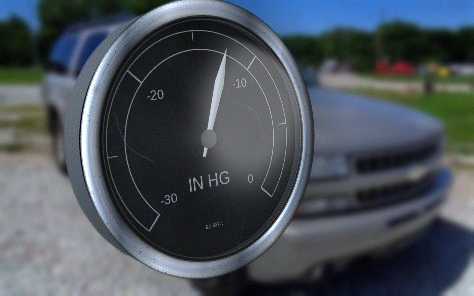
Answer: -12.5 inHg
